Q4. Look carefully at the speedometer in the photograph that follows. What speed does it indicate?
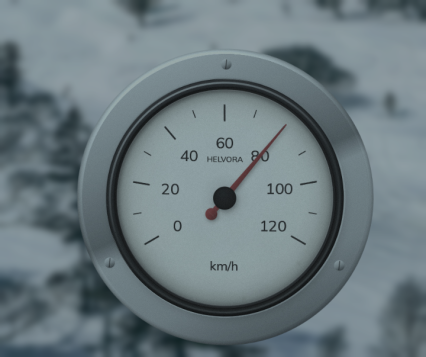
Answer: 80 km/h
